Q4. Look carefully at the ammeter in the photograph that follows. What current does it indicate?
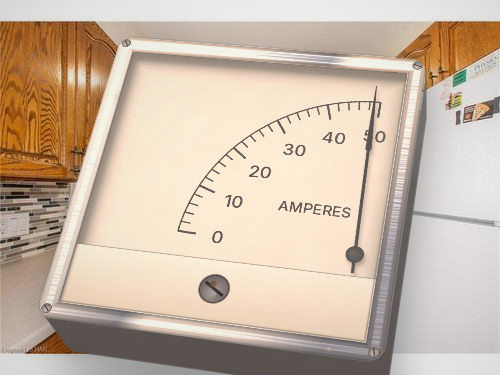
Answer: 49 A
